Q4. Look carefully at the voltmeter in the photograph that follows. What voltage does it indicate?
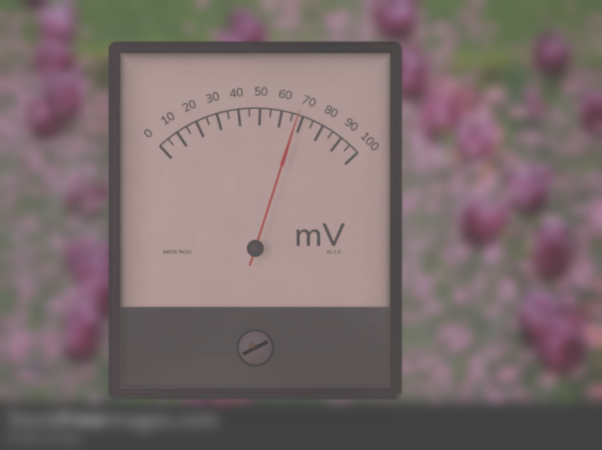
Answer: 67.5 mV
